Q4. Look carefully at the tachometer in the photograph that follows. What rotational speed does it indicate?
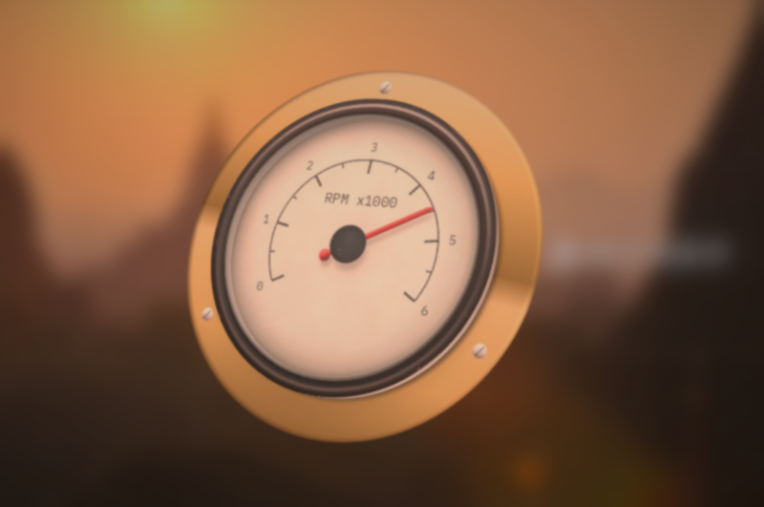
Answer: 4500 rpm
